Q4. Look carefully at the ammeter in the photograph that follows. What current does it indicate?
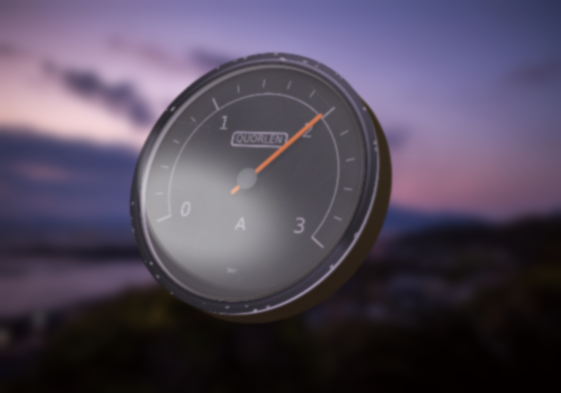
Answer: 2 A
